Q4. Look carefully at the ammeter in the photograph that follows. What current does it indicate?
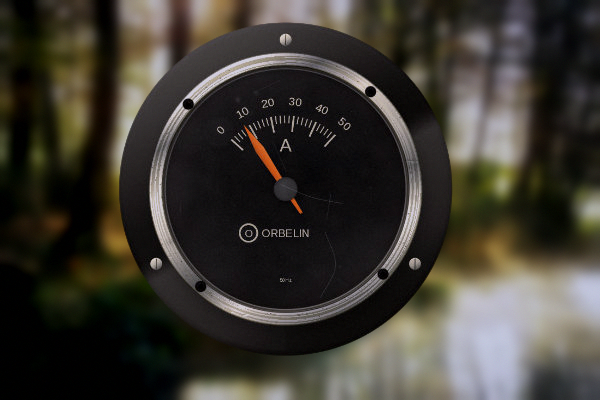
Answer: 8 A
